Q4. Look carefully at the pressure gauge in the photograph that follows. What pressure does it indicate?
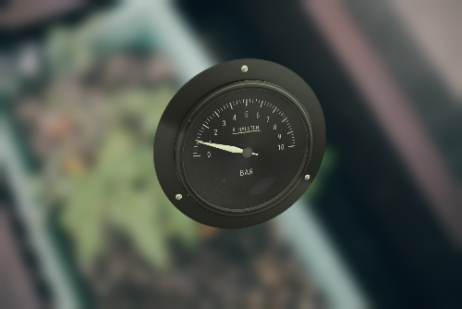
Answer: 1 bar
